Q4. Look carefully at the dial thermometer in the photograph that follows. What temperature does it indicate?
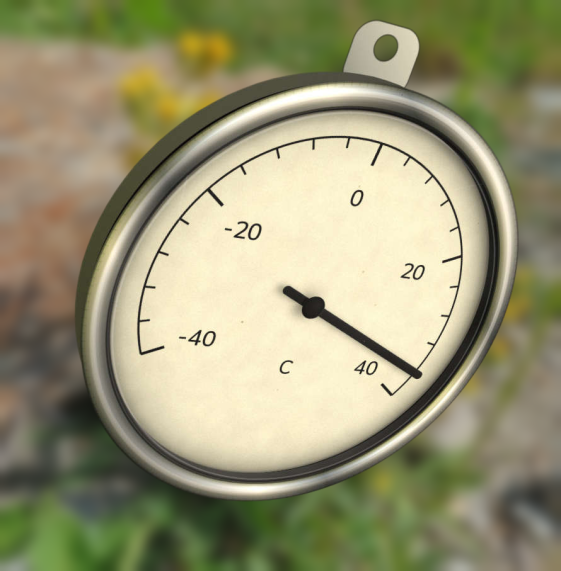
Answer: 36 °C
